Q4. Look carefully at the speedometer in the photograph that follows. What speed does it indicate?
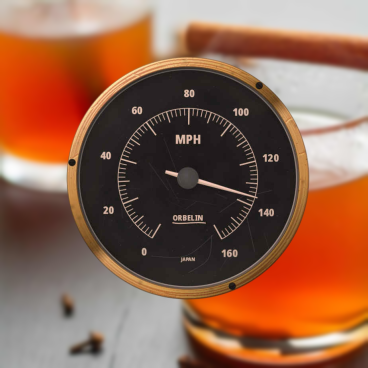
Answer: 136 mph
